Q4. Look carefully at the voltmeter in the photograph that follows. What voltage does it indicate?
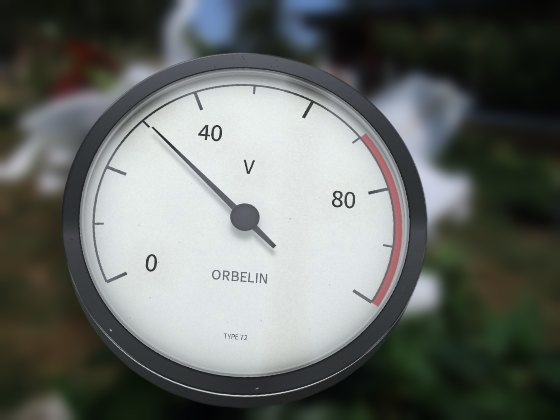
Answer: 30 V
